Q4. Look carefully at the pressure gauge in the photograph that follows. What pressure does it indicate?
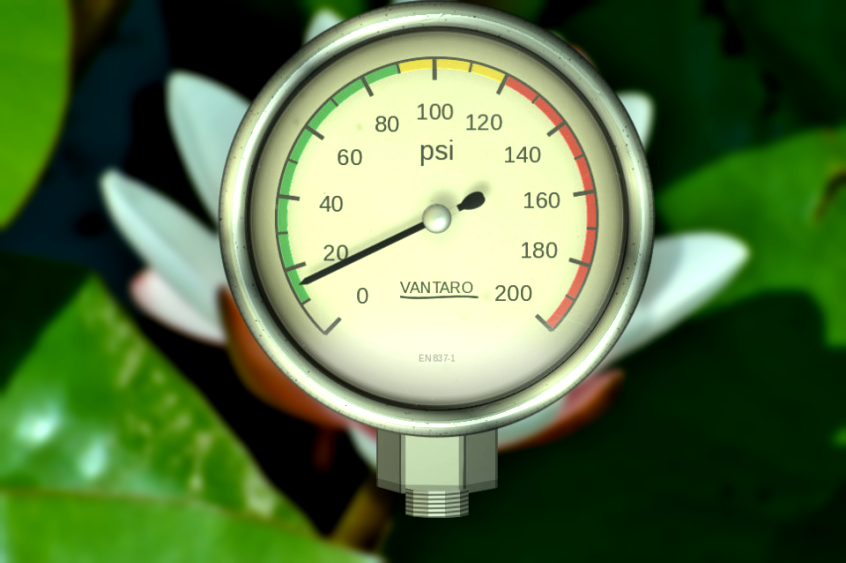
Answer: 15 psi
